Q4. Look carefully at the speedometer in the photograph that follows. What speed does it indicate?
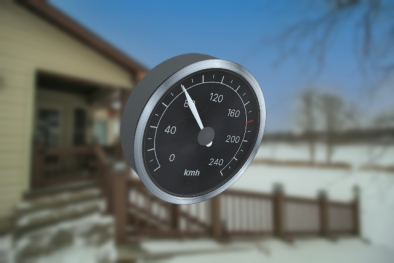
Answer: 80 km/h
